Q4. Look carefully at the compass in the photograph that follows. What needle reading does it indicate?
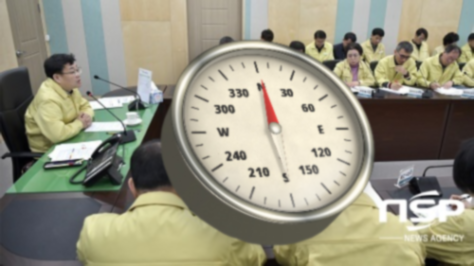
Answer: 0 °
